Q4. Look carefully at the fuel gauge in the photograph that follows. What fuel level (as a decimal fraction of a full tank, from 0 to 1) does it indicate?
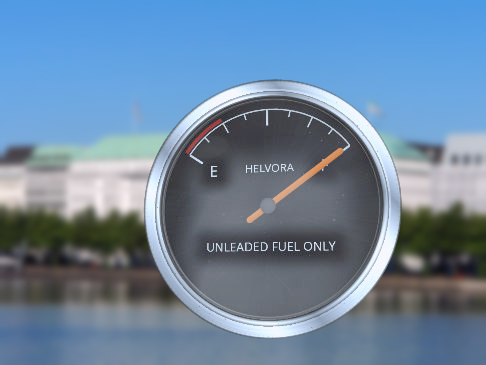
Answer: 1
